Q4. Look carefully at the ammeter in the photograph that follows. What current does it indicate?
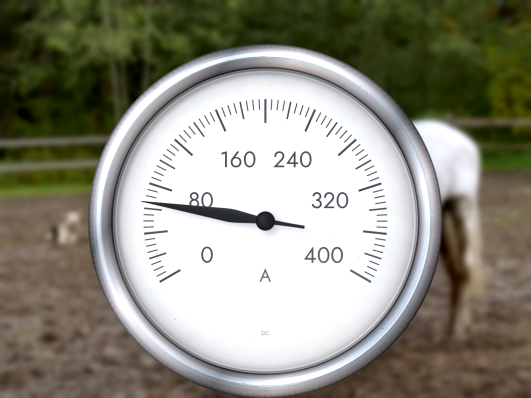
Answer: 65 A
